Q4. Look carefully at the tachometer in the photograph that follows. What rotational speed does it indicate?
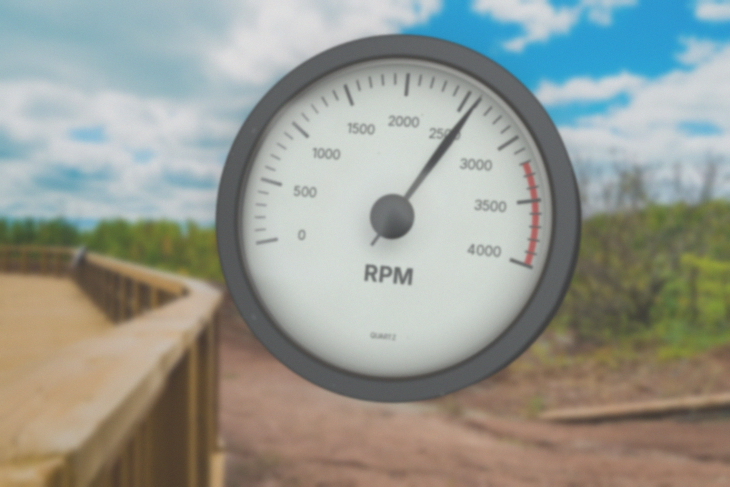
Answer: 2600 rpm
